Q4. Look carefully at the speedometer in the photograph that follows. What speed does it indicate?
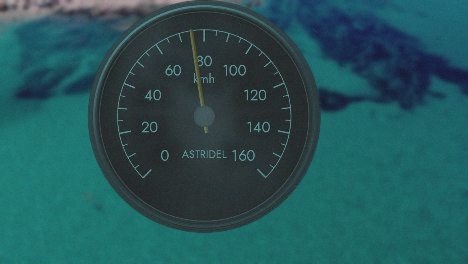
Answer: 75 km/h
